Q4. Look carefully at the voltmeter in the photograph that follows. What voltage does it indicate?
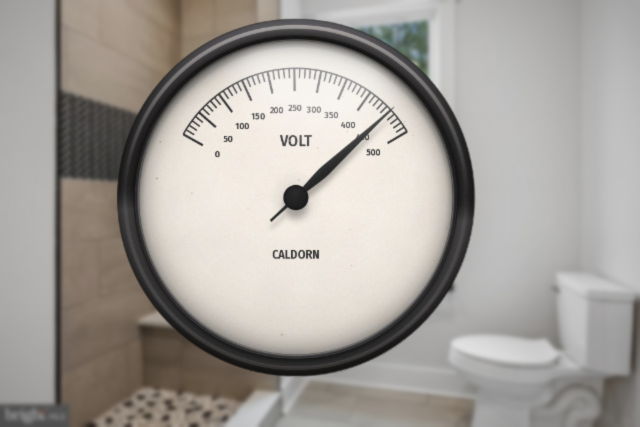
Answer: 450 V
